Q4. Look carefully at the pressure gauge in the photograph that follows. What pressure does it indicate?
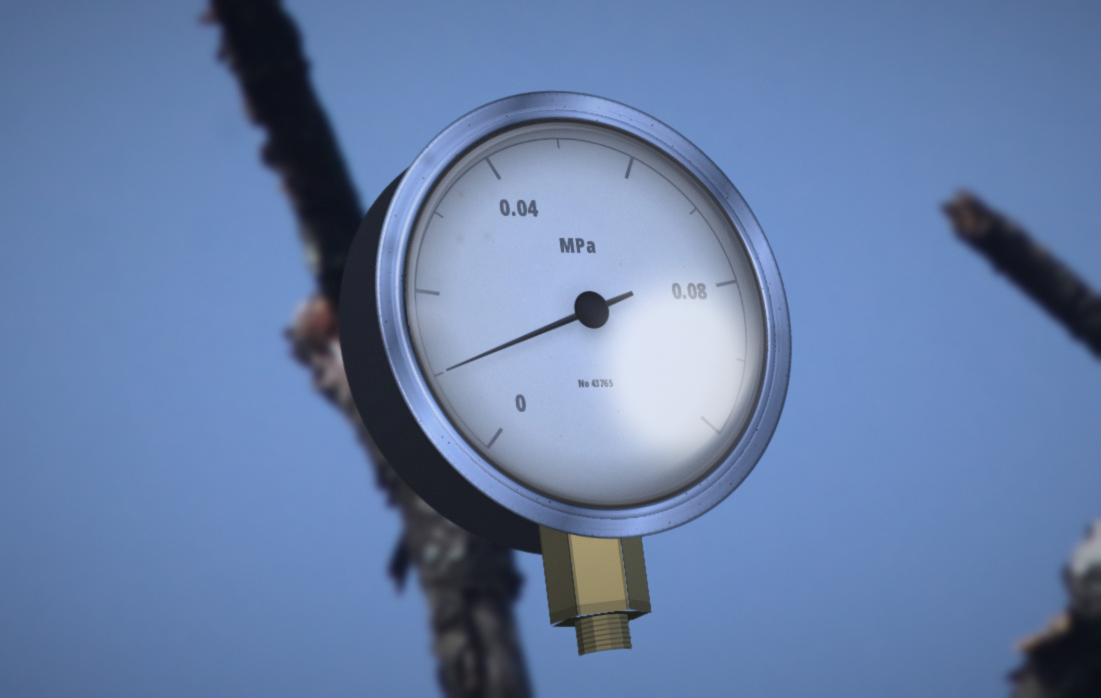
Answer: 0.01 MPa
